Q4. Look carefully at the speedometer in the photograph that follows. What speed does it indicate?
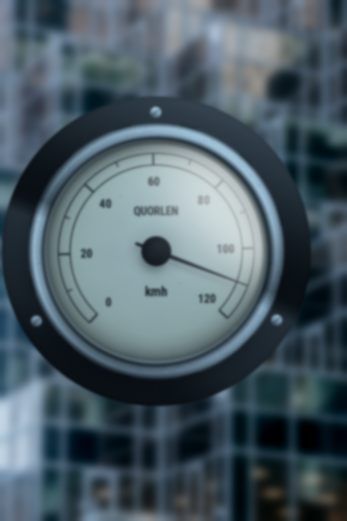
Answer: 110 km/h
